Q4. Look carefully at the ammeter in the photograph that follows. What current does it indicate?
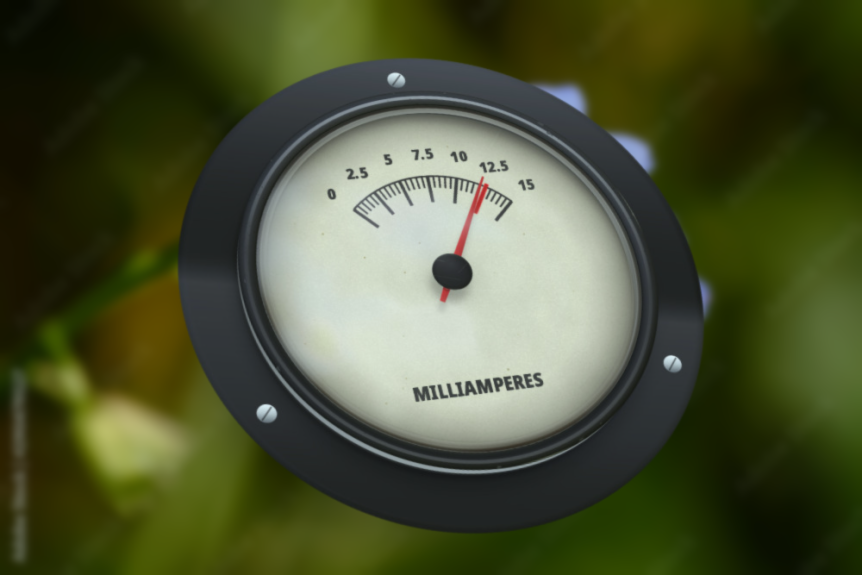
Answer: 12 mA
